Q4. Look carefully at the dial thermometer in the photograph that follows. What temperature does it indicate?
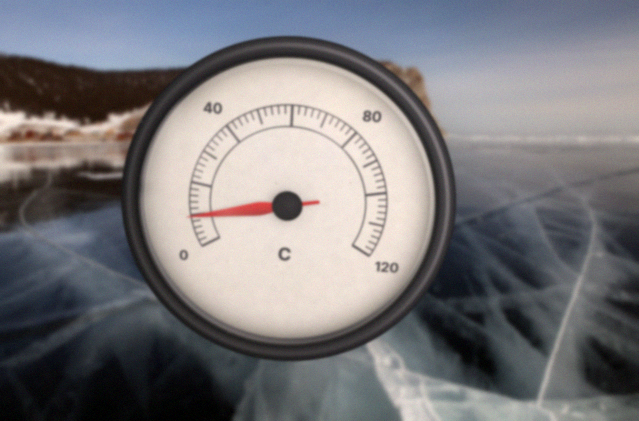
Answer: 10 °C
